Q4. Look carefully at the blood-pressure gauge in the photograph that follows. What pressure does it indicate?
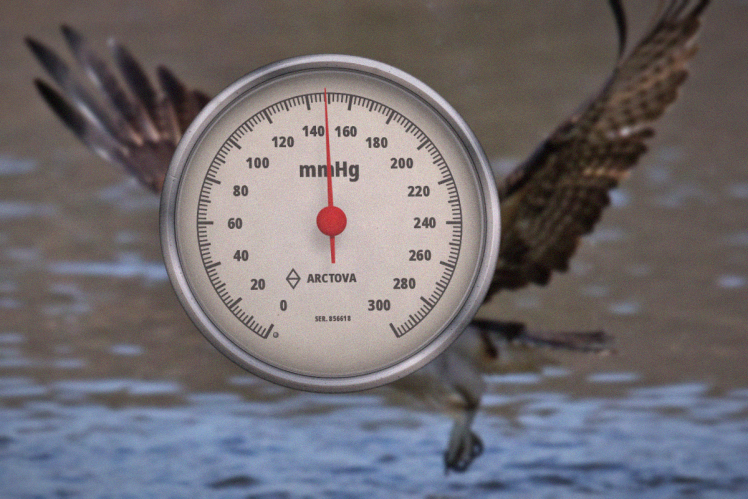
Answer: 148 mmHg
